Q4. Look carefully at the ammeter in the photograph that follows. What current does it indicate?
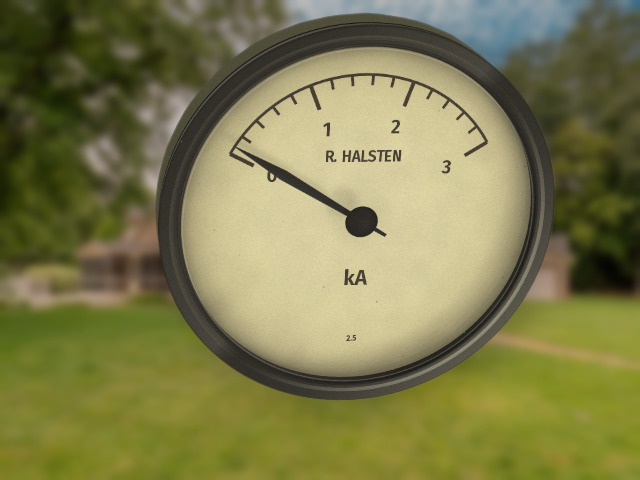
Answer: 0.1 kA
